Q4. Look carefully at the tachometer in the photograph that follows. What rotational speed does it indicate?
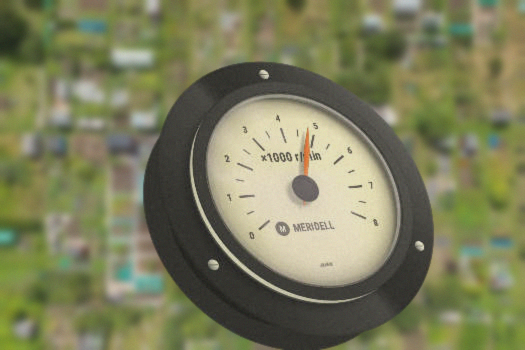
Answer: 4750 rpm
